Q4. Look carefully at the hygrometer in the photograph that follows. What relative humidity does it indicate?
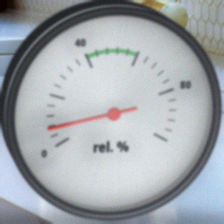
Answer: 8 %
